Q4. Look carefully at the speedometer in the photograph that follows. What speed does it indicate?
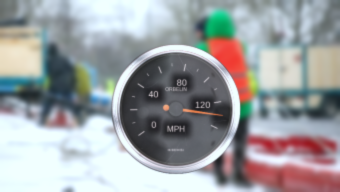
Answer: 130 mph
